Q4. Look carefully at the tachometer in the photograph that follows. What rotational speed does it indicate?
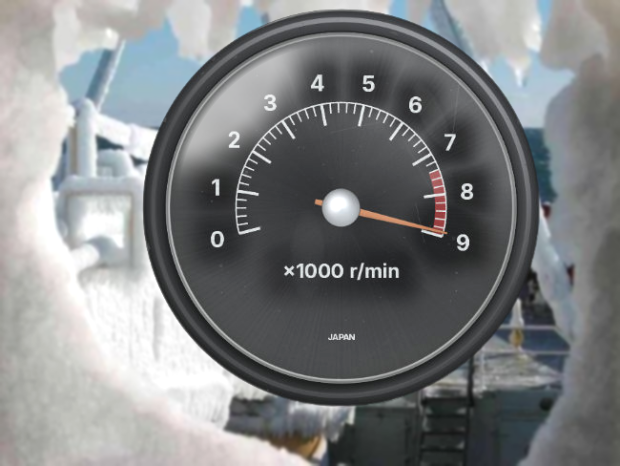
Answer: 8900 rpm
